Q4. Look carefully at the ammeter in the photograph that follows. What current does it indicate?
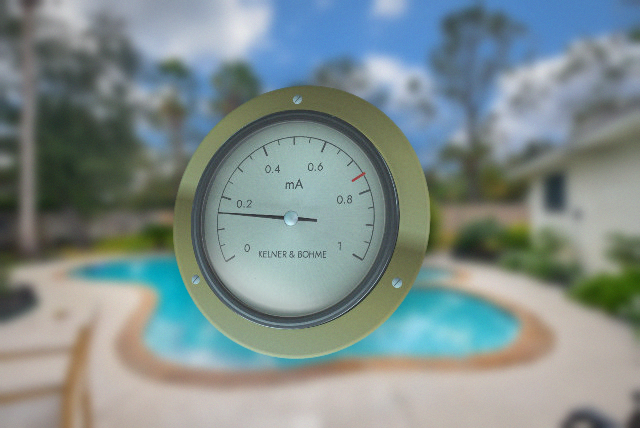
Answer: 0.15 mA
